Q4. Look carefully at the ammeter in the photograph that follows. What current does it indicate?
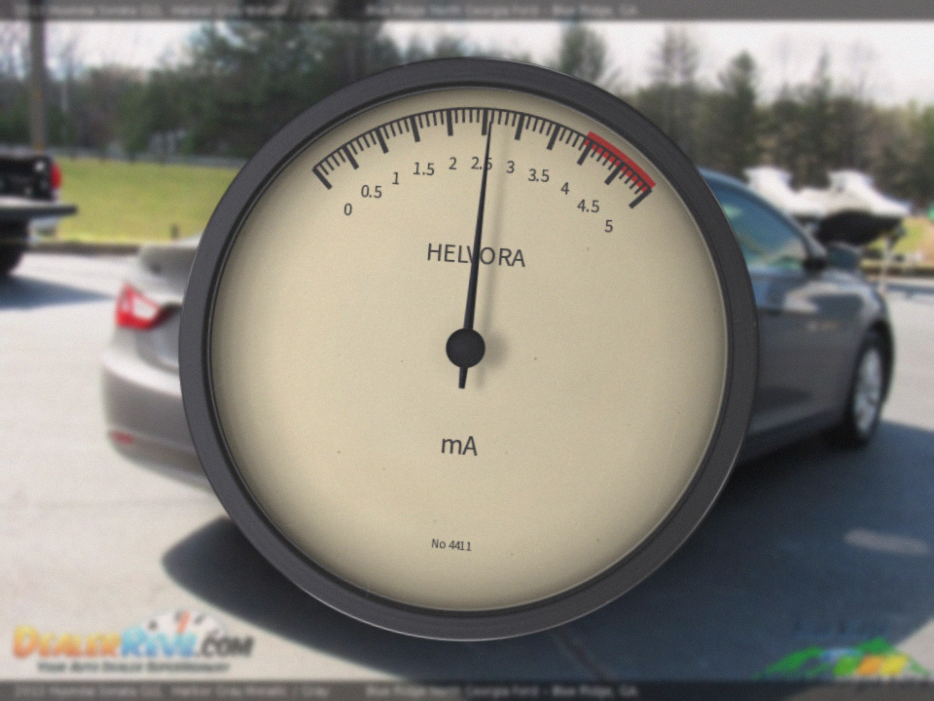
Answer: 2.6 mA
